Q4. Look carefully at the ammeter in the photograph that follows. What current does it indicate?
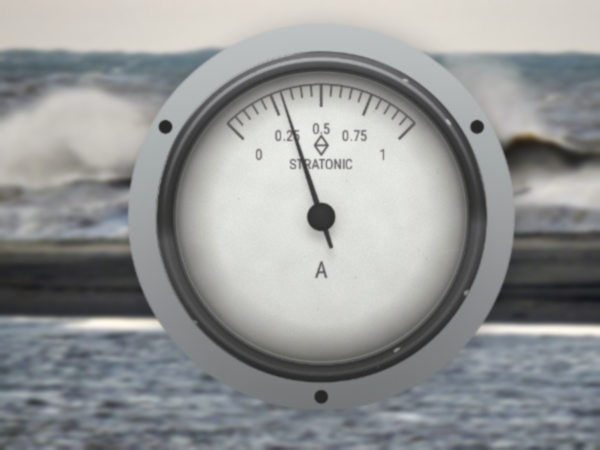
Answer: 0.3 A
